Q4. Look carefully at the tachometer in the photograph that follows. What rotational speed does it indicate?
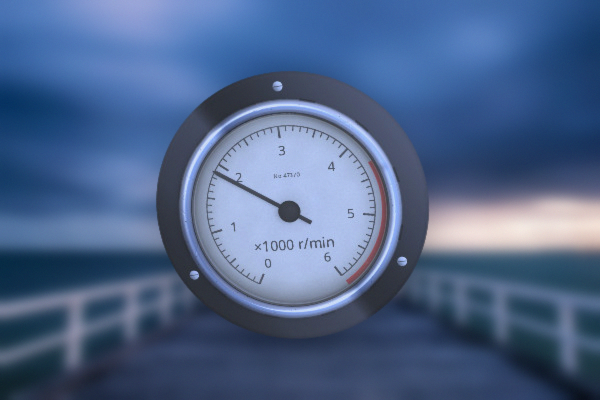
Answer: 1900 rpm
